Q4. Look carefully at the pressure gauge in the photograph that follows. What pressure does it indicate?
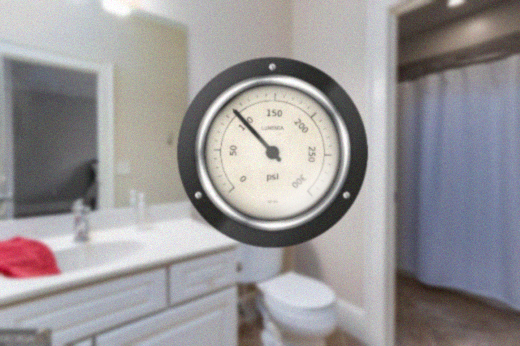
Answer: 100 psi
